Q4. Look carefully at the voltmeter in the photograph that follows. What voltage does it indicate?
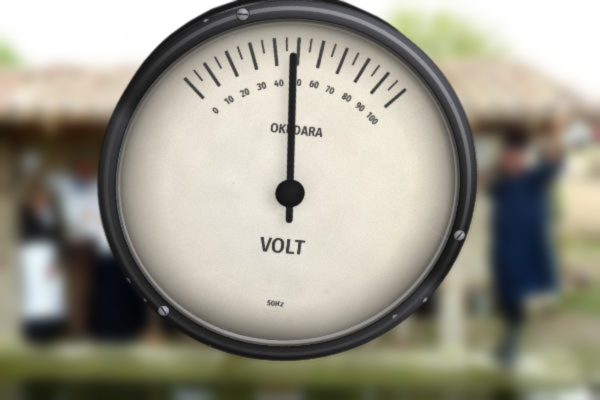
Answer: 47.5 V
